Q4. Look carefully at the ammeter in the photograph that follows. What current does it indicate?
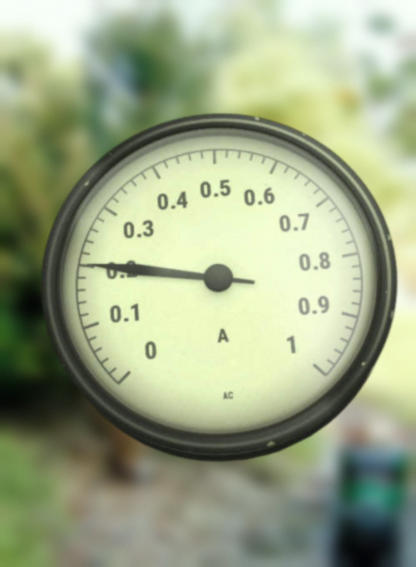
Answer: 0.2 A
